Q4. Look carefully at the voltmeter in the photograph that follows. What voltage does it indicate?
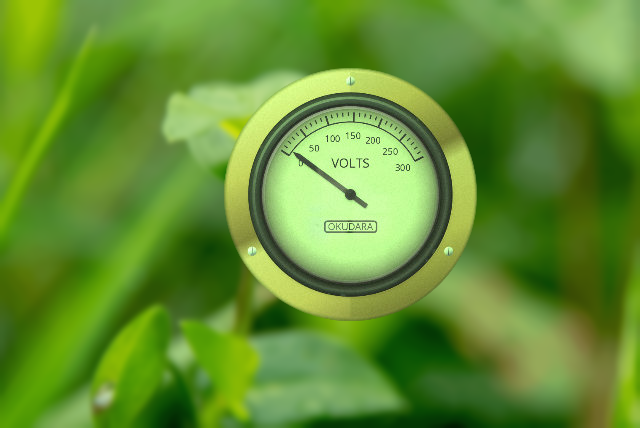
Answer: 10 V
